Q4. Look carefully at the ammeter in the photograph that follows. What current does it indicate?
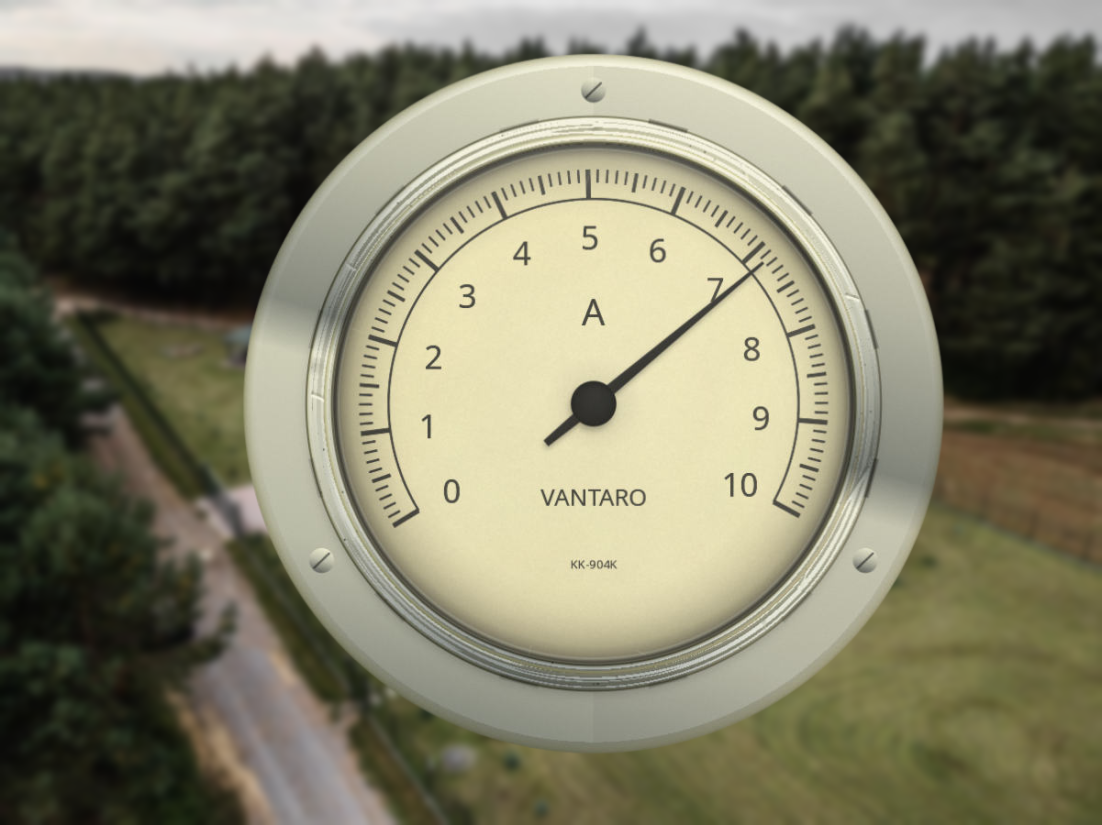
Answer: 7.15 A
